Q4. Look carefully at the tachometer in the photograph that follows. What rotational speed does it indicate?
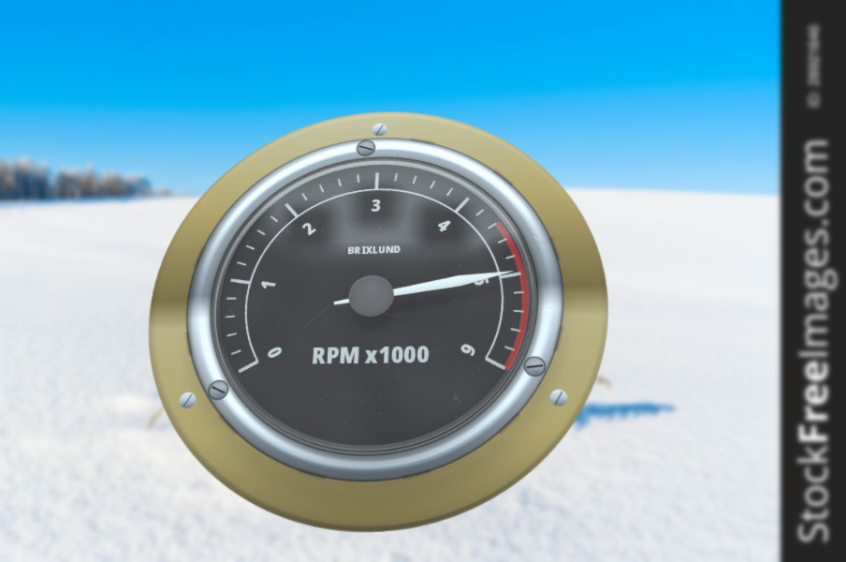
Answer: 5000 rpm
